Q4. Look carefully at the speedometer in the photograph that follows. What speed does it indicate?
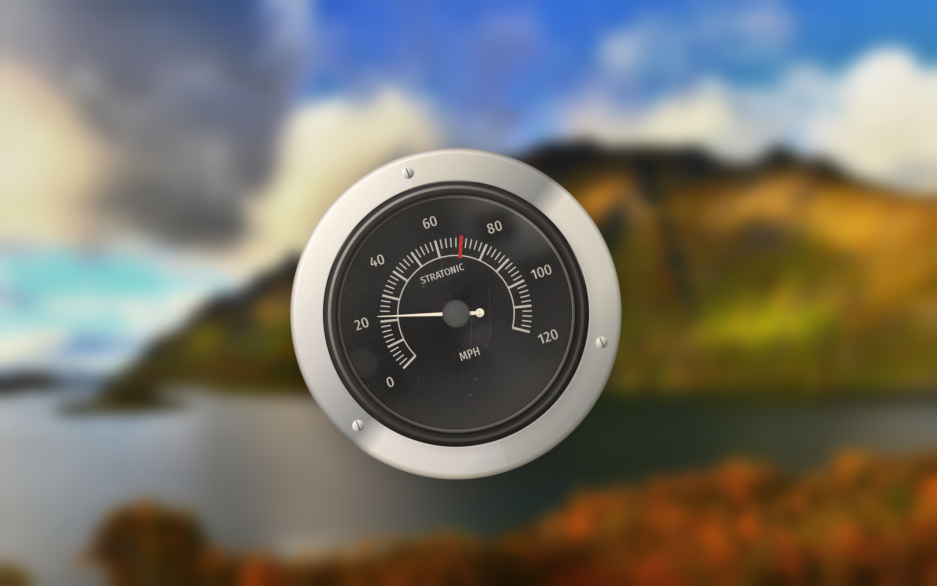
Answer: 22 mph
